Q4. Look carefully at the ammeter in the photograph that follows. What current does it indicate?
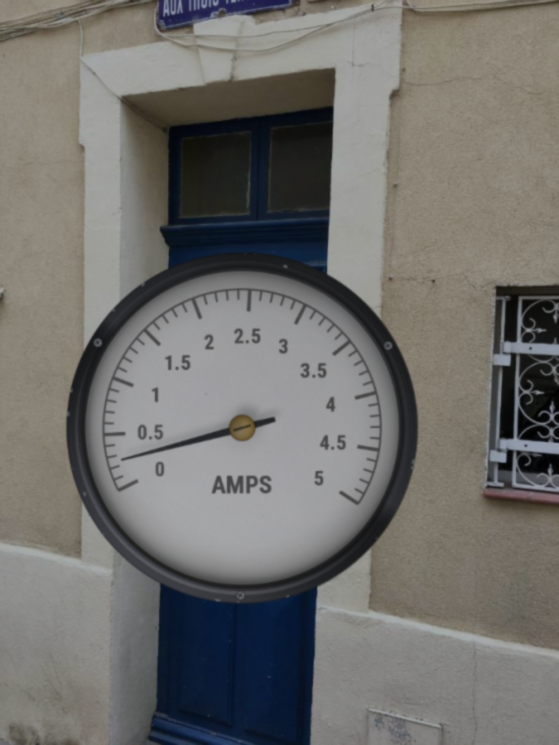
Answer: 0.25 A
